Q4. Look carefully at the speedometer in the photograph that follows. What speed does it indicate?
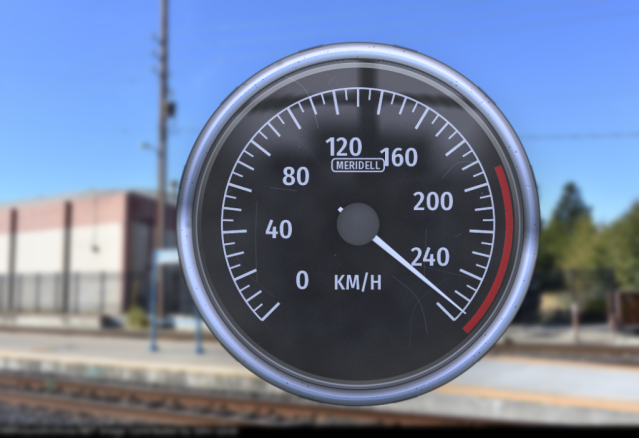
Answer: 255 km/h
